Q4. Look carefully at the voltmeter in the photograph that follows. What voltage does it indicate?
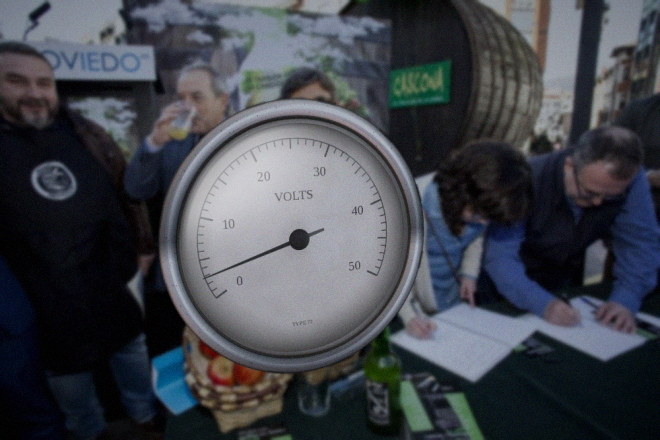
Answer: 3 V
